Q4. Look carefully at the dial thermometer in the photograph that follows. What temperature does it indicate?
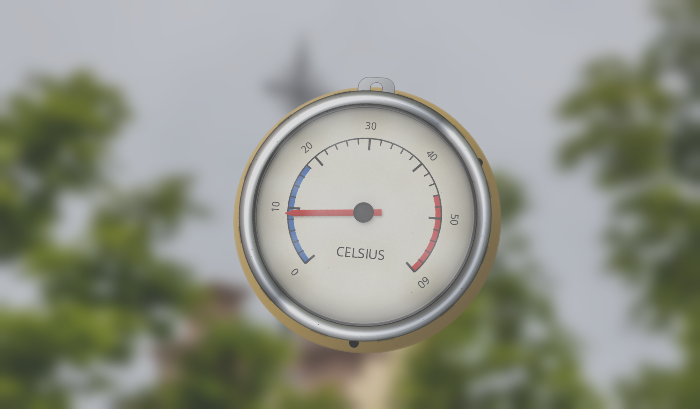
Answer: 9 °C
